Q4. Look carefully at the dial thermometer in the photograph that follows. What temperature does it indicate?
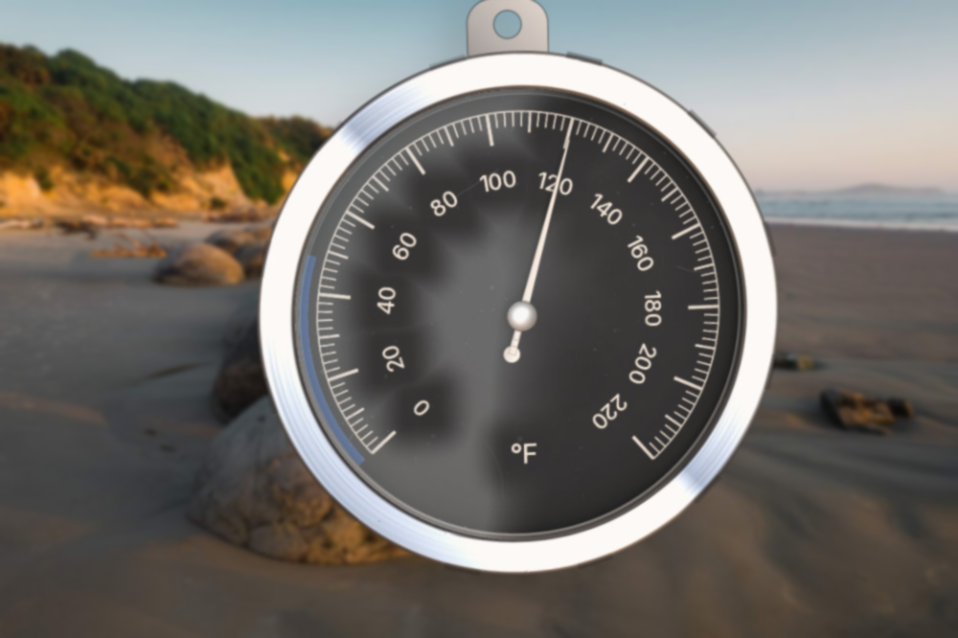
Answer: 120 °F
